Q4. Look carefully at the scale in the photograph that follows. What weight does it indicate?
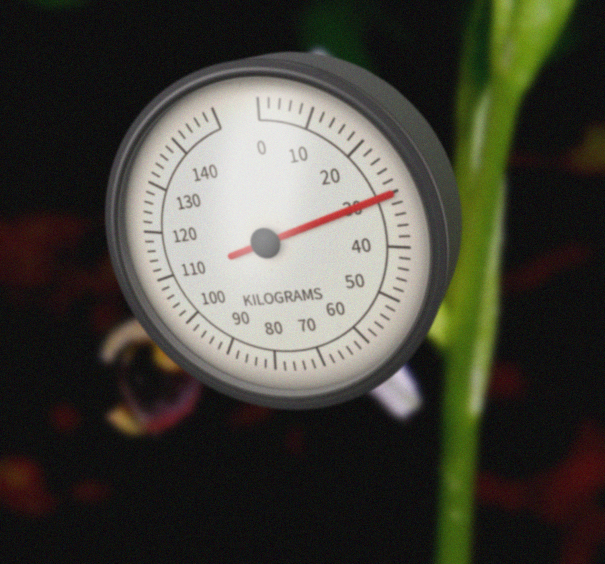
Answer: 30 kg
